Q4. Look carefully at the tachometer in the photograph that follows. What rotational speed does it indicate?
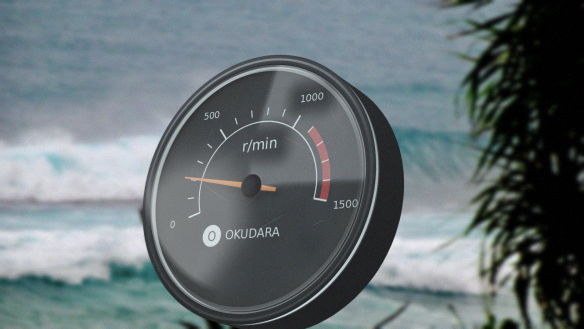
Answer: 200 rpm
